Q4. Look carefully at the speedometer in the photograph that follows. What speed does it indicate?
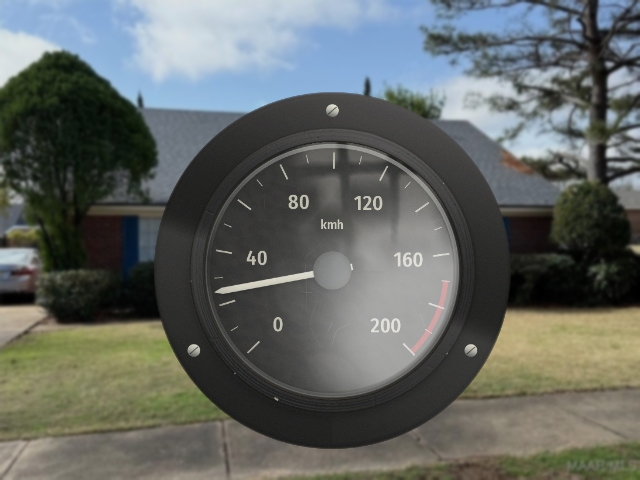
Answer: 25 km/h
